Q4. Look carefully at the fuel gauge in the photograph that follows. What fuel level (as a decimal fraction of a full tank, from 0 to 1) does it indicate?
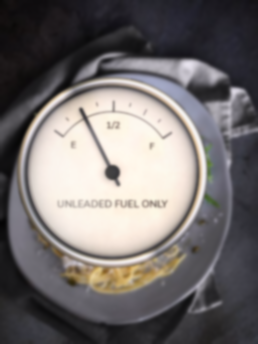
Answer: 0.25
